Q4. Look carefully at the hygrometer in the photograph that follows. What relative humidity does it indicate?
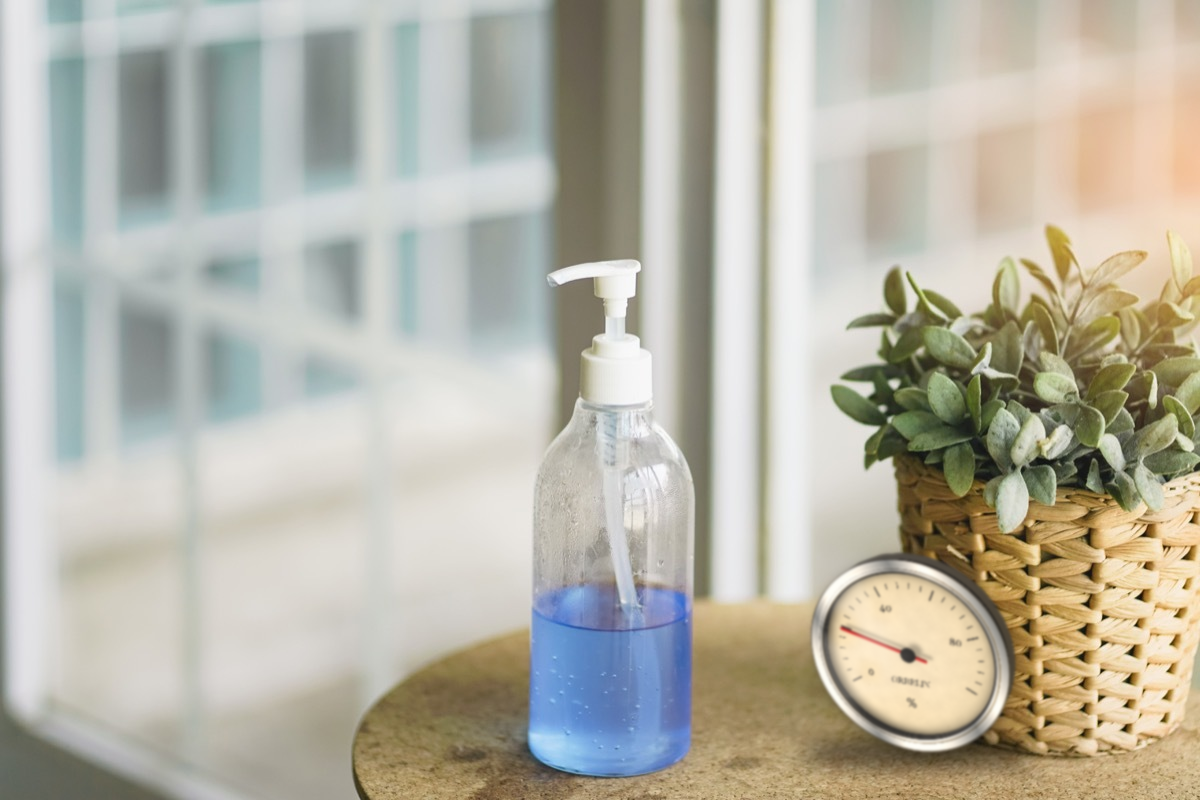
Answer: 20 %
